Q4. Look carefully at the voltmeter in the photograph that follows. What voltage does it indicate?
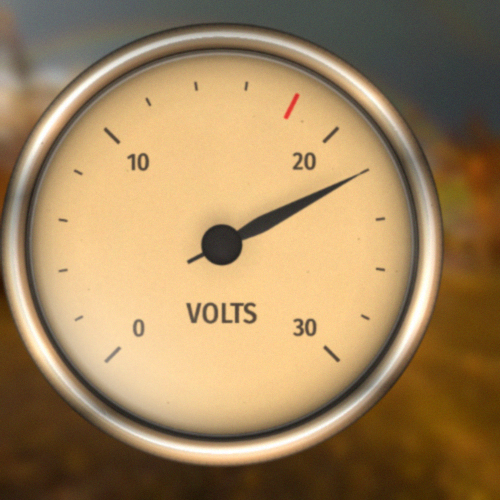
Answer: 22 V
